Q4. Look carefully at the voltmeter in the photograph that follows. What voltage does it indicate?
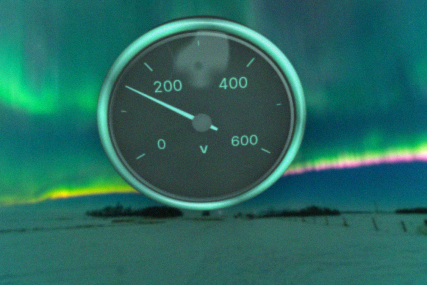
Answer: 150 V
